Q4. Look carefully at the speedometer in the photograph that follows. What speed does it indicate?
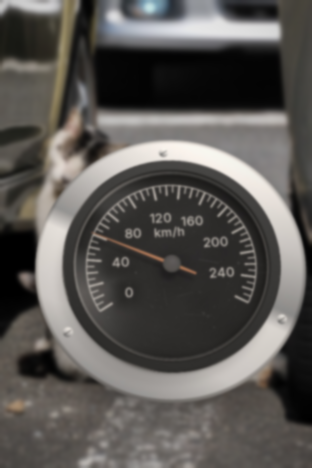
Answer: 60 km/h
